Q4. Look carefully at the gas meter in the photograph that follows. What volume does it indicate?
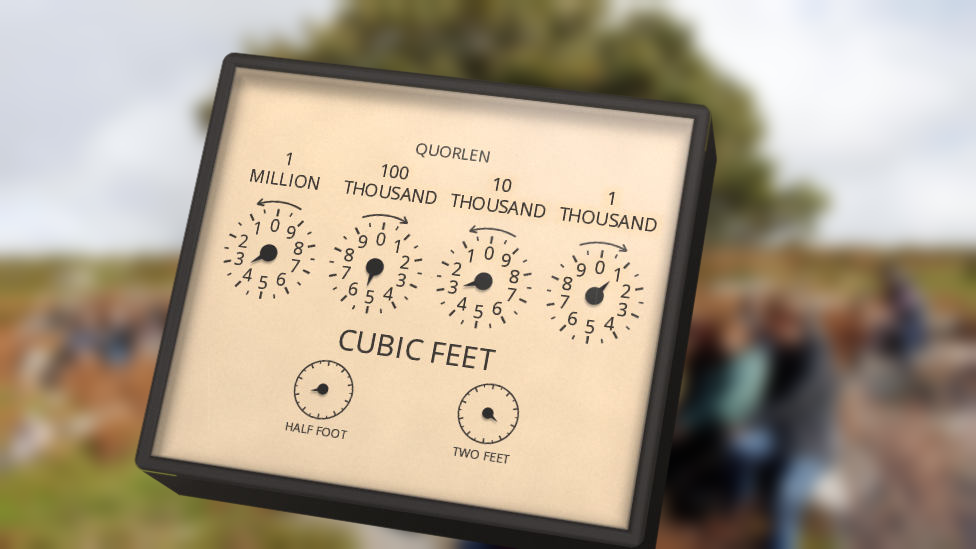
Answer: 353100 ft³
